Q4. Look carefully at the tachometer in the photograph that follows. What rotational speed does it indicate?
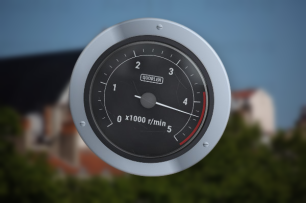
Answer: 4300 rpm
